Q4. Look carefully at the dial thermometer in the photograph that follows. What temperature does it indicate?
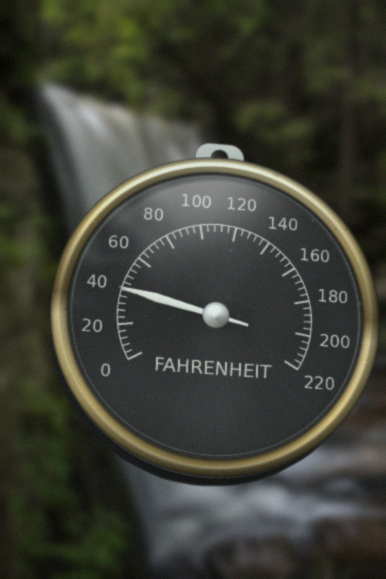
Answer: 40 °F
